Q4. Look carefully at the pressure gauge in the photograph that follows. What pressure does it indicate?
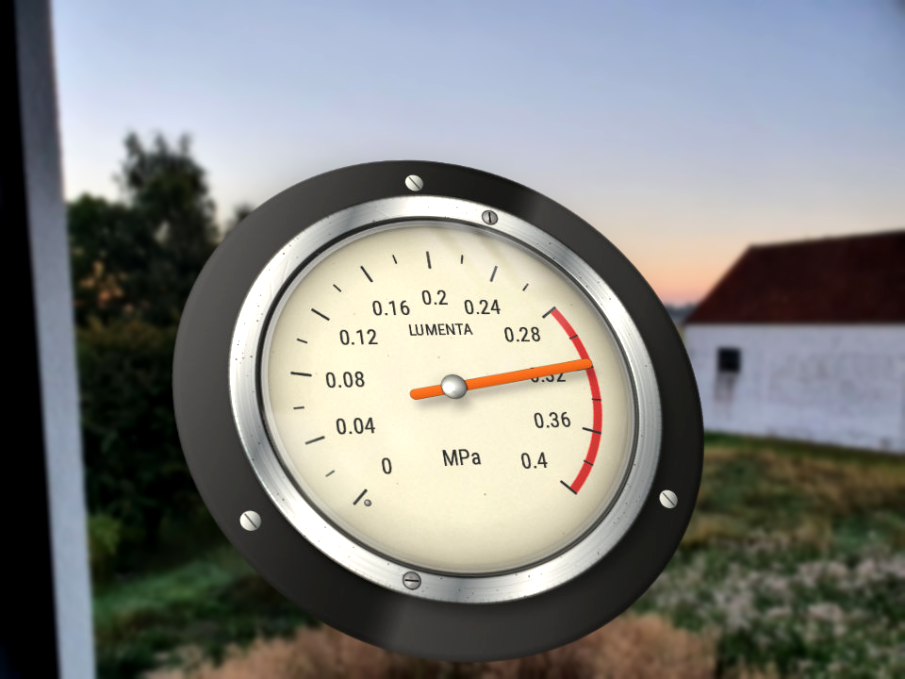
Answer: 0.32 MPa
